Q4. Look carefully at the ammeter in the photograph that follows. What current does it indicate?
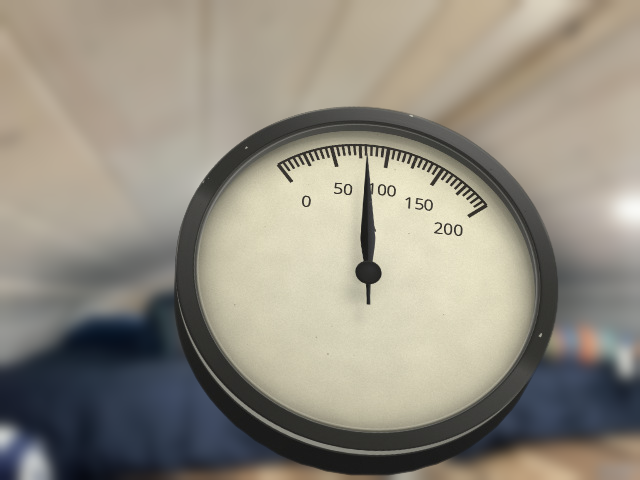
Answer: 80 A
